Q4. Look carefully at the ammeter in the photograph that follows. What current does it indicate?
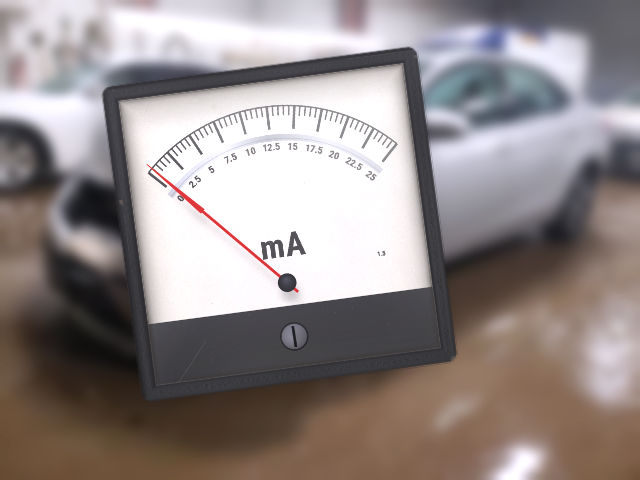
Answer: 0.5 mA
